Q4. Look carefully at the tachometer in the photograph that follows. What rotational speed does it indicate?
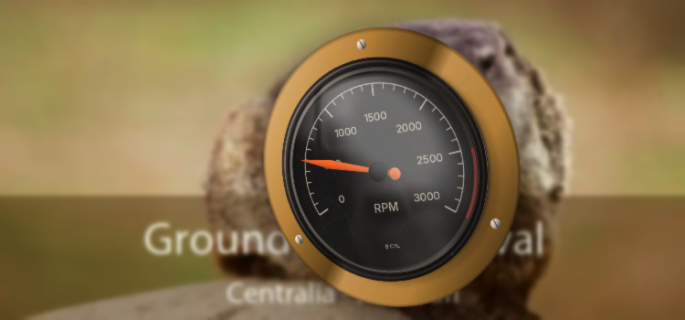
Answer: 500 rpm
